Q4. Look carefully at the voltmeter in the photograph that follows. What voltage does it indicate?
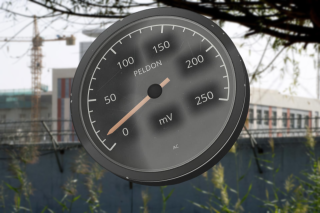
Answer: 10 mV
